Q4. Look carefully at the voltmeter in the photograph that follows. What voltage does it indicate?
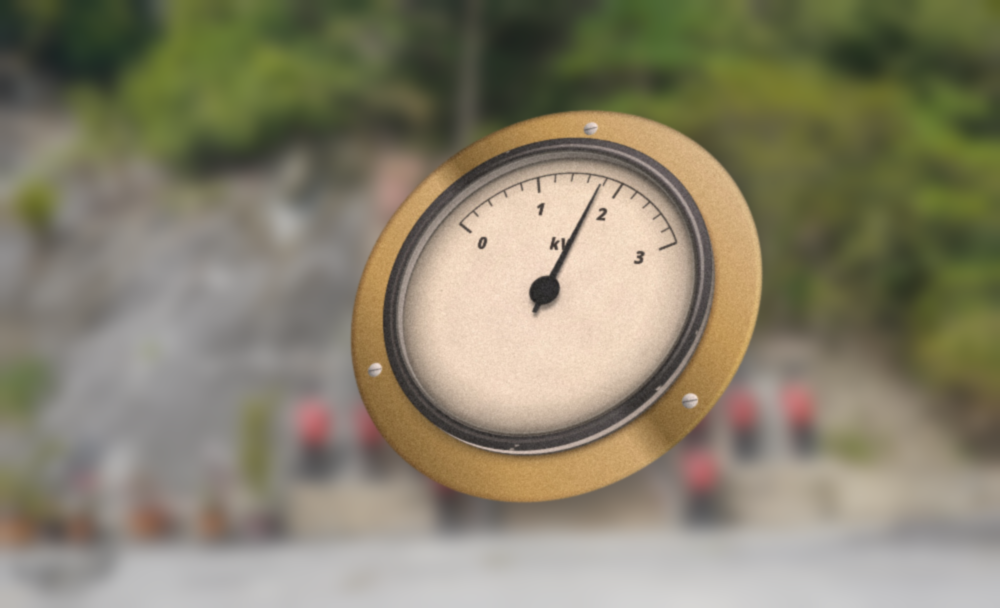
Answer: 1.8 kV
